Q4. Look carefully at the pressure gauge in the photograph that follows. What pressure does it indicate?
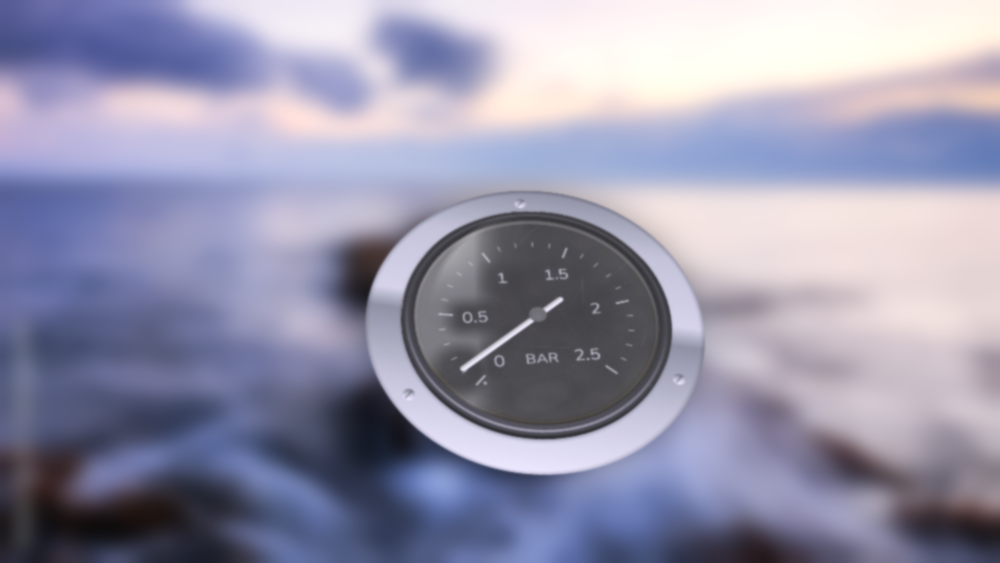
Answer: 0.1 bar
